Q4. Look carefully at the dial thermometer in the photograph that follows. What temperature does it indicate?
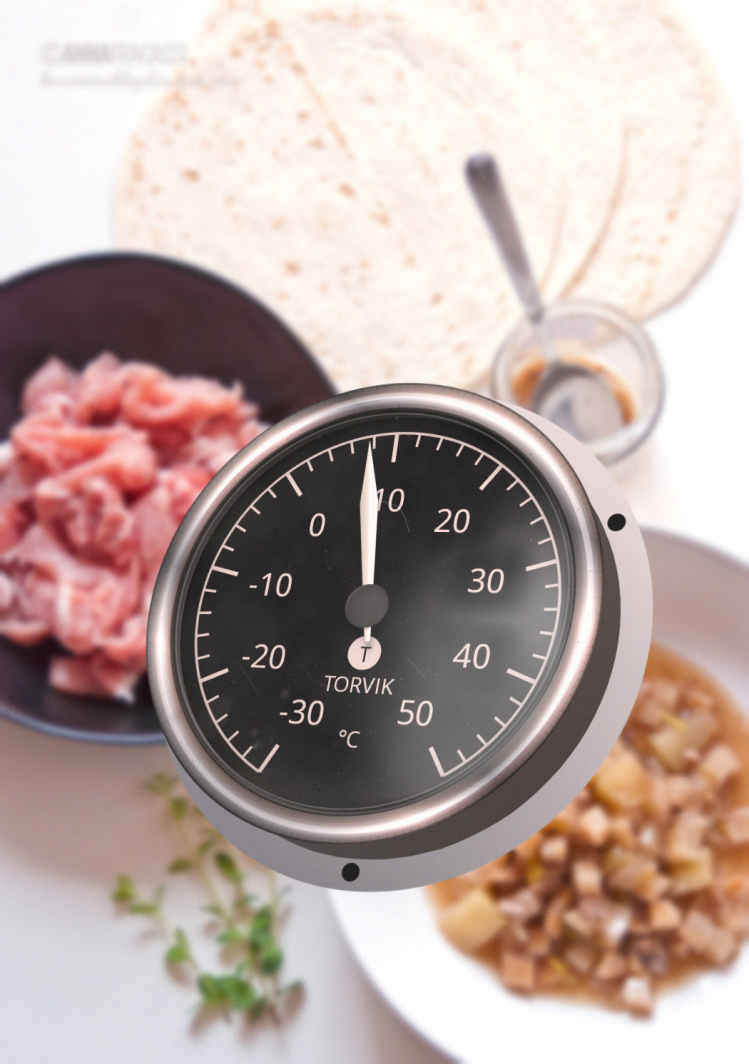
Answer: 8 °C
